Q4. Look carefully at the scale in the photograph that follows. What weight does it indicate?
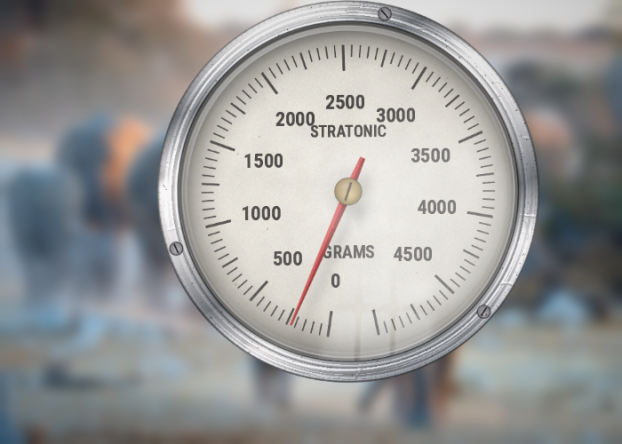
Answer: 225 g
